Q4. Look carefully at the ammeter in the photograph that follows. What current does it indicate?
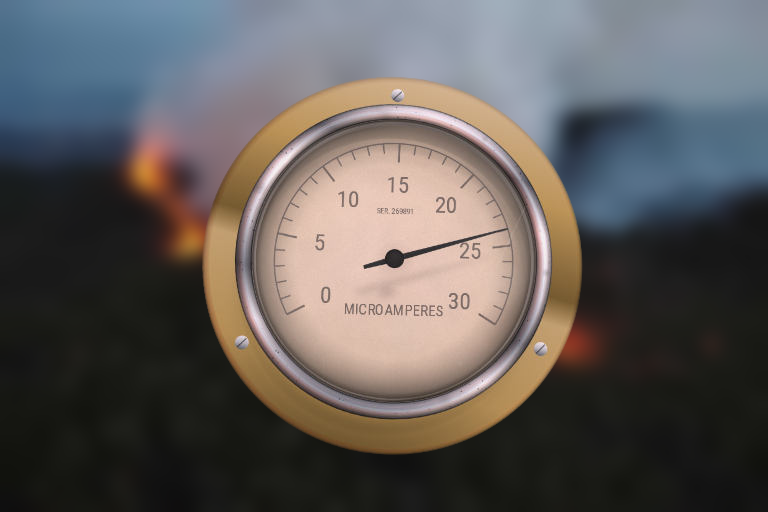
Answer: 24 µA
